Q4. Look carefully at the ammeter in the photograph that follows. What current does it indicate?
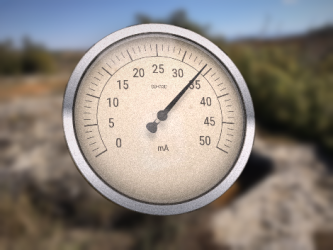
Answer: 34 mA
